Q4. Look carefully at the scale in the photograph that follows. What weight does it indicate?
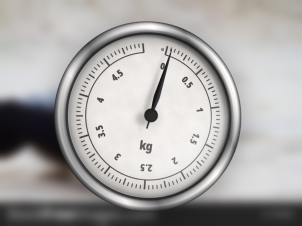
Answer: 0.05 kg
